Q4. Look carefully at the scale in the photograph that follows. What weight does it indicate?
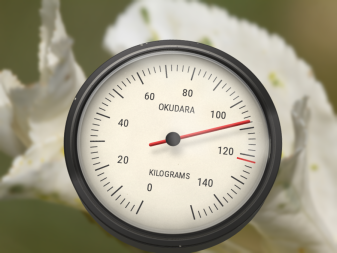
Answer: 108 kg
